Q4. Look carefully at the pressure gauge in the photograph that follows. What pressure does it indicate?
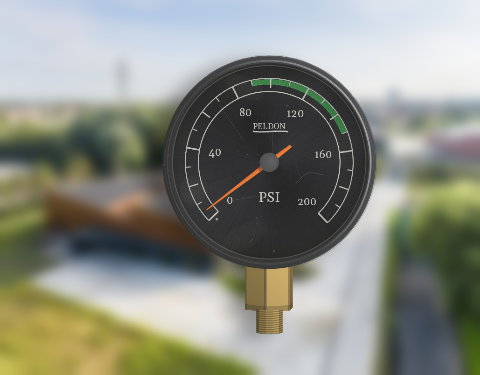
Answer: 5 psi
